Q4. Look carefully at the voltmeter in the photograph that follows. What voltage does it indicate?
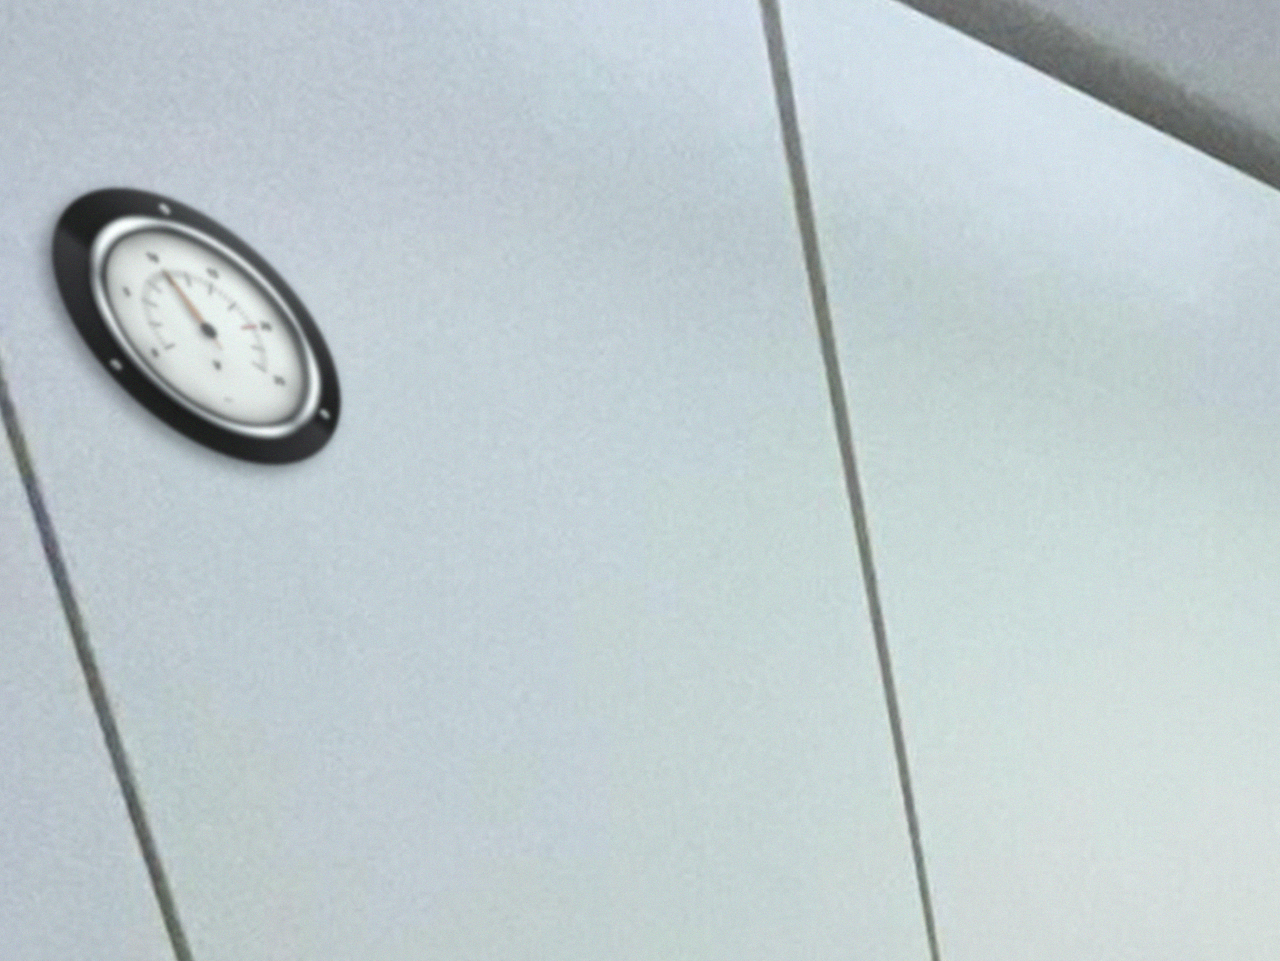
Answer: 10 V
